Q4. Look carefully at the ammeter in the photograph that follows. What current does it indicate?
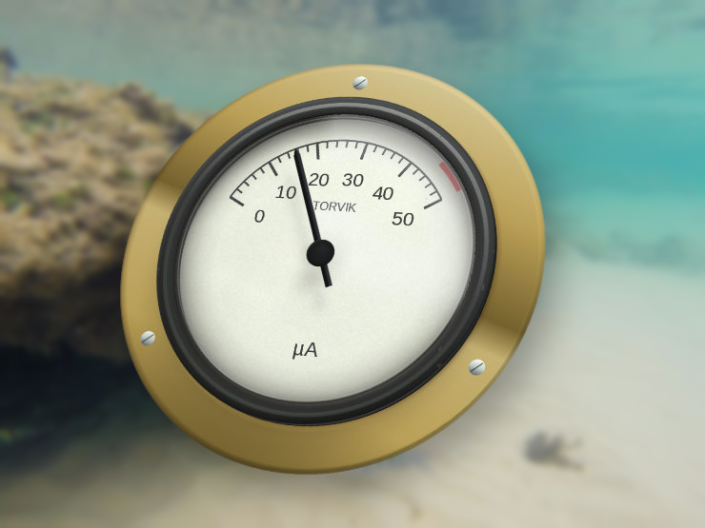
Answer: 16 µA
